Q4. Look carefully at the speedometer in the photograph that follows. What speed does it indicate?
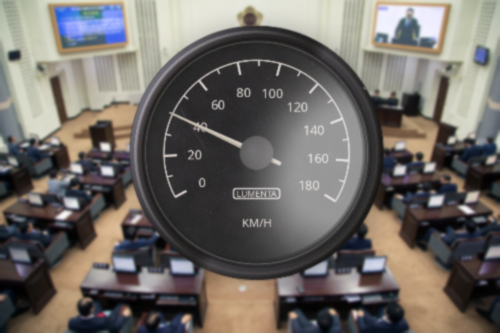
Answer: 40 km/h
